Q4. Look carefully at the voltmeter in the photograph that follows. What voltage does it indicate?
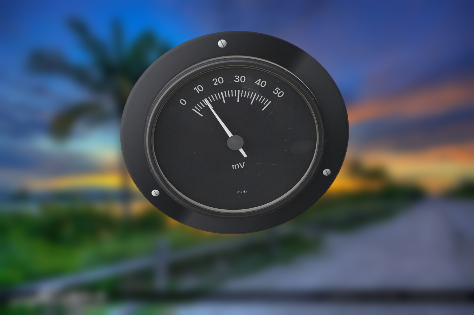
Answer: 10 mV
